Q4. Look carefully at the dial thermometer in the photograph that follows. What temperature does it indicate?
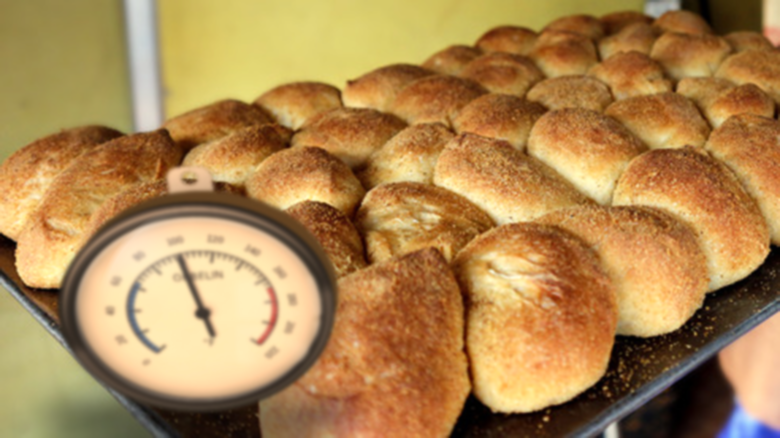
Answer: 100 °F
